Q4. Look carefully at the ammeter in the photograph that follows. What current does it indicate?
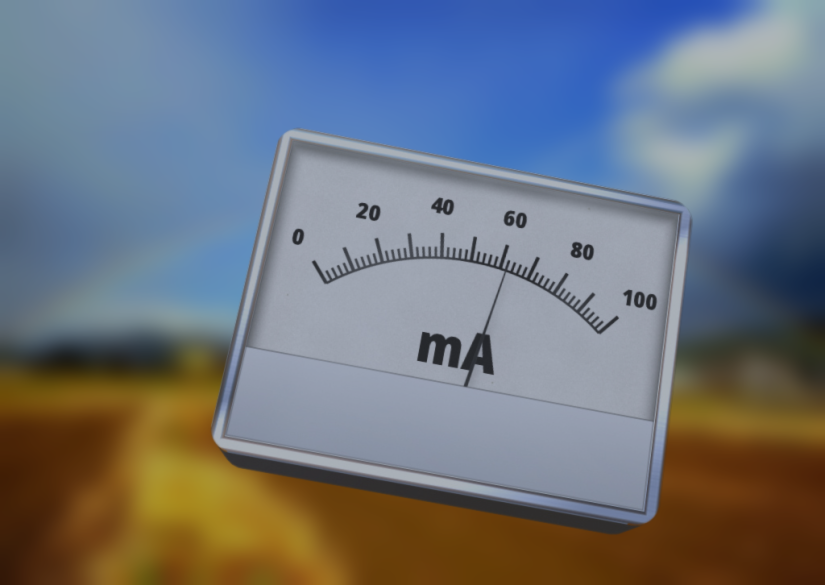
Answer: 62 mA
